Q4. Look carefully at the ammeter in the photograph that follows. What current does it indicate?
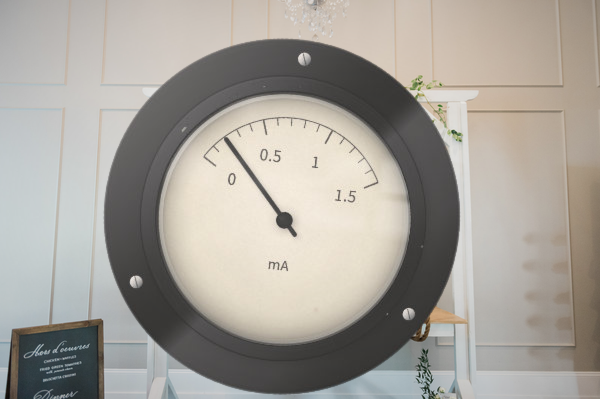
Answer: 0.2 mA
